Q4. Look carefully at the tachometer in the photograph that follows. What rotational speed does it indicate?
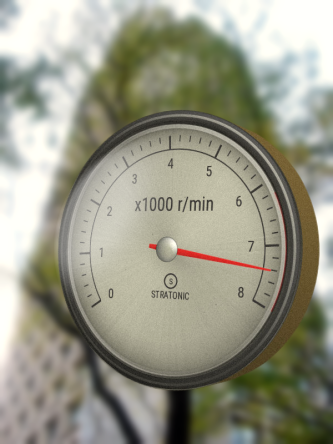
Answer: 7400 rpm
